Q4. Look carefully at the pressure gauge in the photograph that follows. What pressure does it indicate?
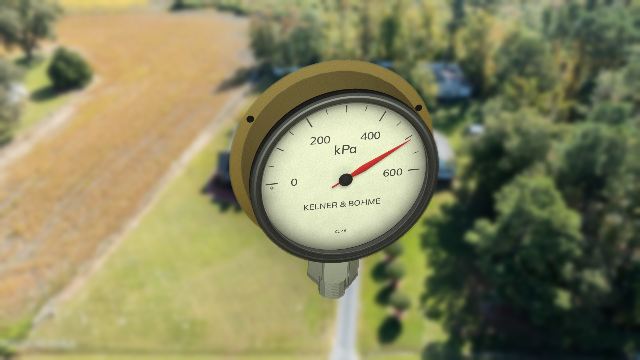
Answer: 500 kPa
